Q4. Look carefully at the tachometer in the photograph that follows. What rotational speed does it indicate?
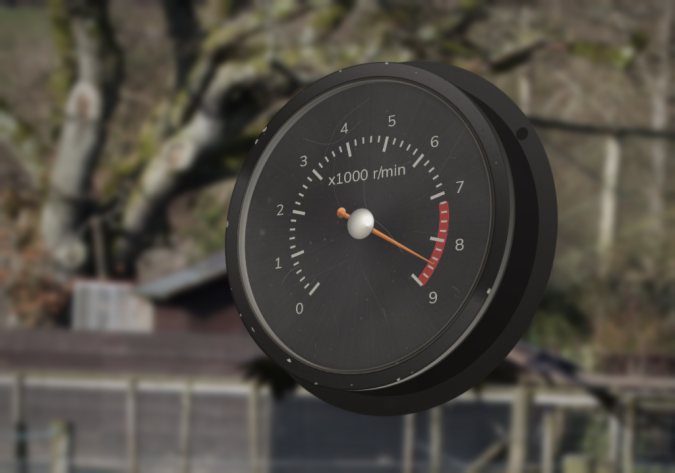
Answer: 8500 rpm
